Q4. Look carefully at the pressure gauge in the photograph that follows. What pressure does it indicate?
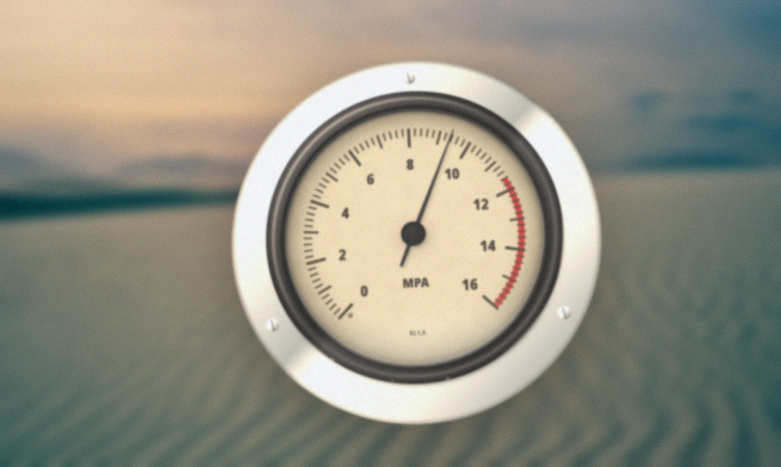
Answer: 9.4 MPa
